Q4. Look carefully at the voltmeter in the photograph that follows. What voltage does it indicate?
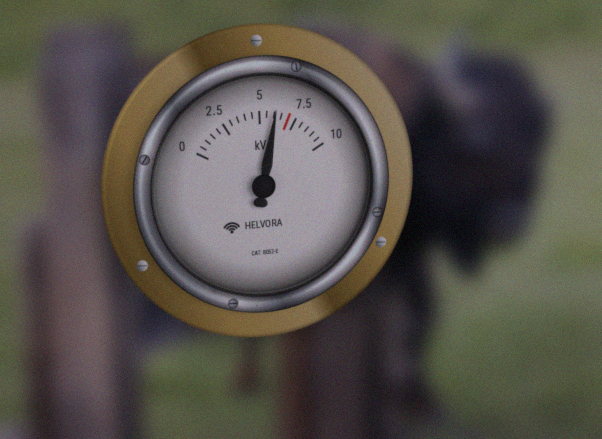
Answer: 6 kV
